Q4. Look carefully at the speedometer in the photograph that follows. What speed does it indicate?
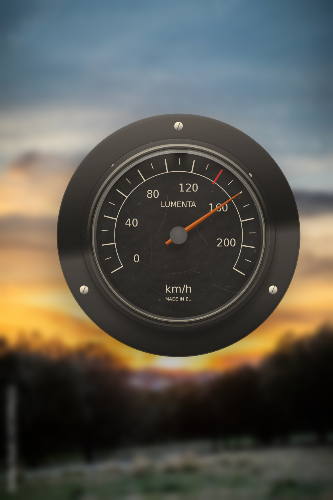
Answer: 160 km/h
